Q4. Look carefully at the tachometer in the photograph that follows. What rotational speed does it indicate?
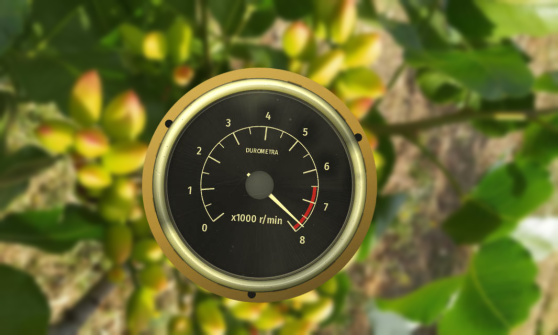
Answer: 7750 rpm
